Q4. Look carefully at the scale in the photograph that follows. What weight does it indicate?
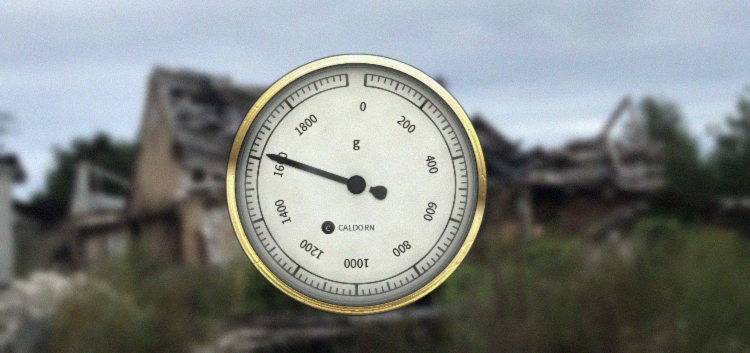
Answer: 1620 g
